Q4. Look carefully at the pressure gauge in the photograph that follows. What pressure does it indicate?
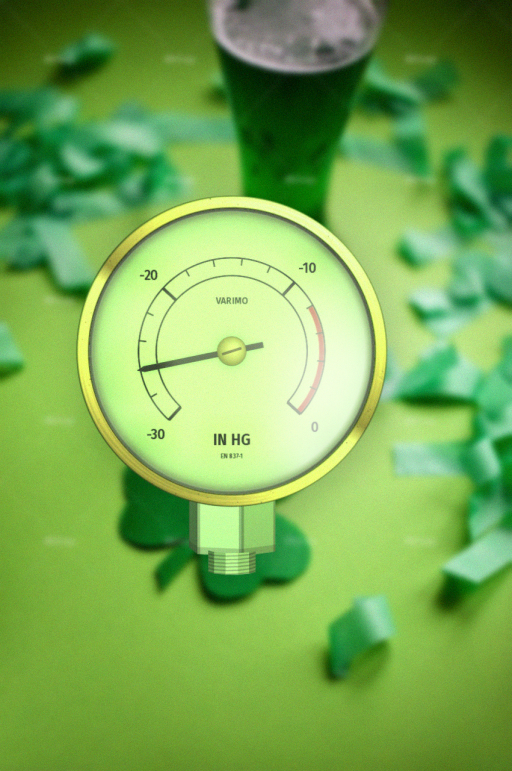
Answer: -26 inHg
